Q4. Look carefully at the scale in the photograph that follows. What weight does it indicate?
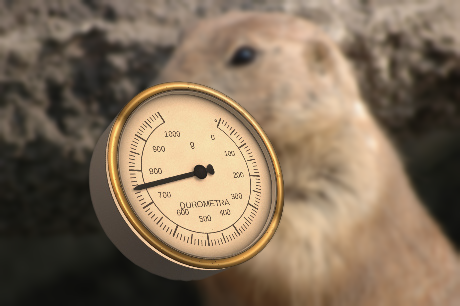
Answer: 750 g
